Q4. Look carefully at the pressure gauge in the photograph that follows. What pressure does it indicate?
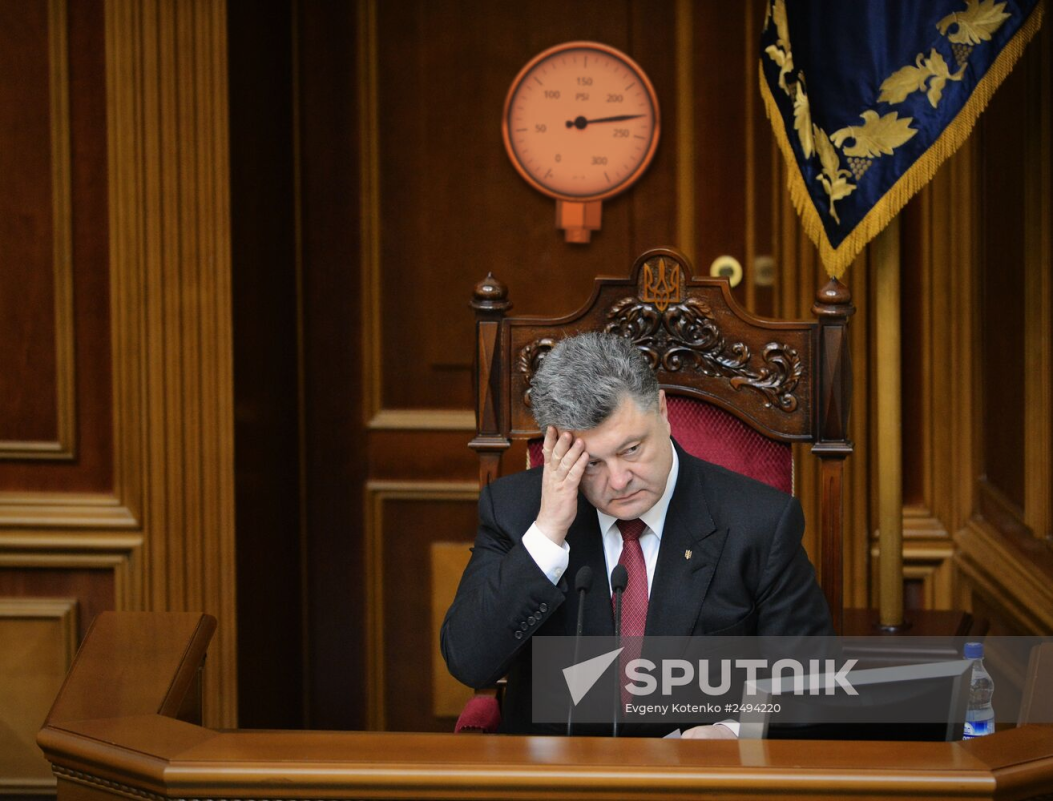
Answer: 230 psi
